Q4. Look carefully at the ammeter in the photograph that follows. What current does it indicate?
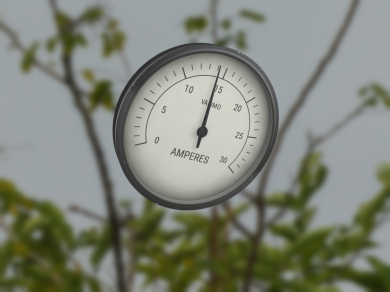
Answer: 14 A
